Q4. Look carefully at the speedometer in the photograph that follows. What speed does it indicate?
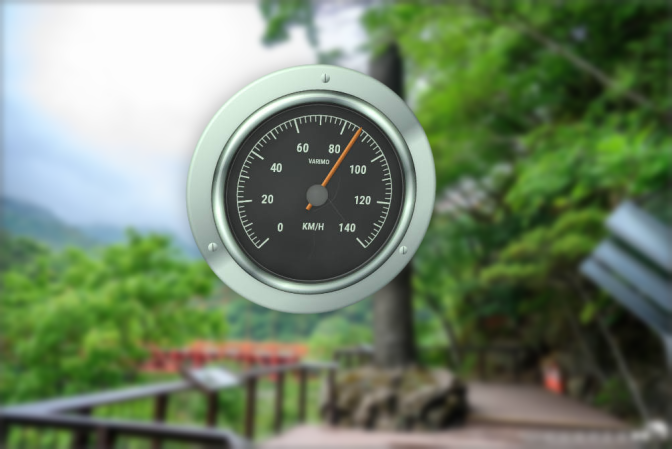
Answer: 86 km/h
